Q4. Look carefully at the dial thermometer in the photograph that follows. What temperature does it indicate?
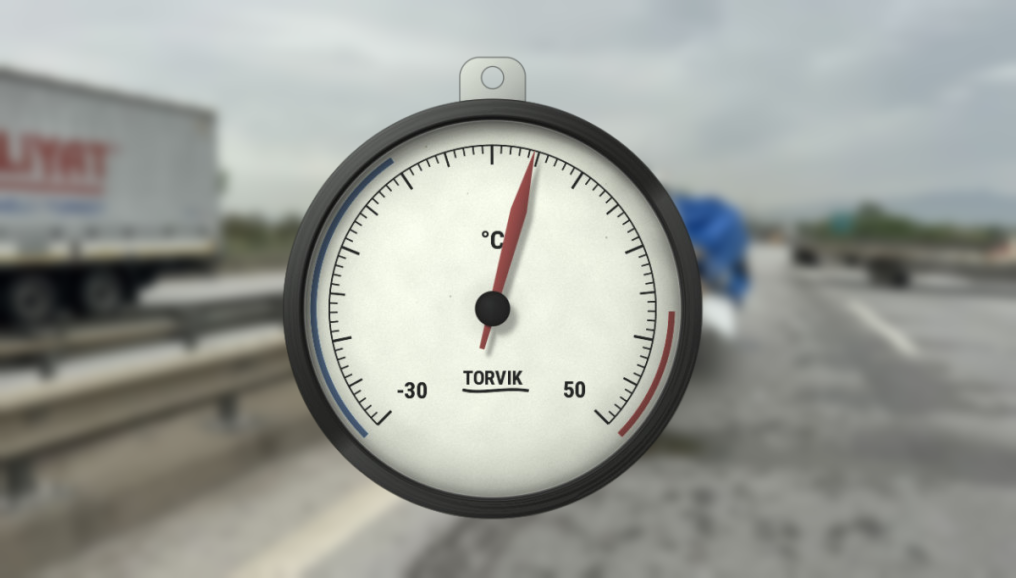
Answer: 14.5 °C
